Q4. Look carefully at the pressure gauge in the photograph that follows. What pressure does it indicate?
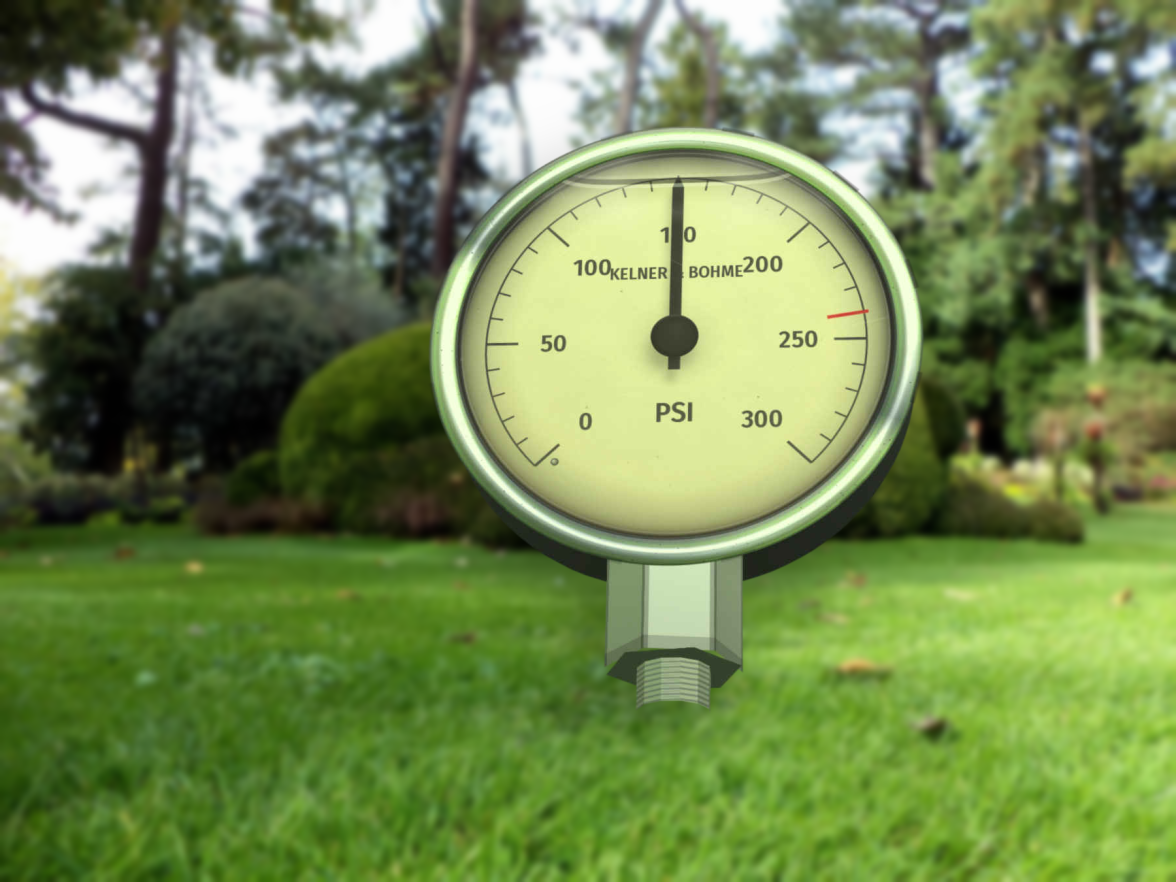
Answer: 150 psi
